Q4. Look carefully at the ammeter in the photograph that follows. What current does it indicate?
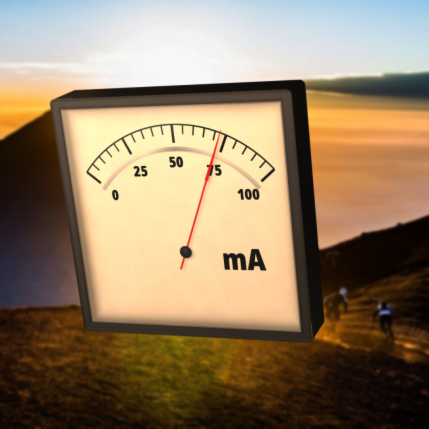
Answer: 72.5 mA
